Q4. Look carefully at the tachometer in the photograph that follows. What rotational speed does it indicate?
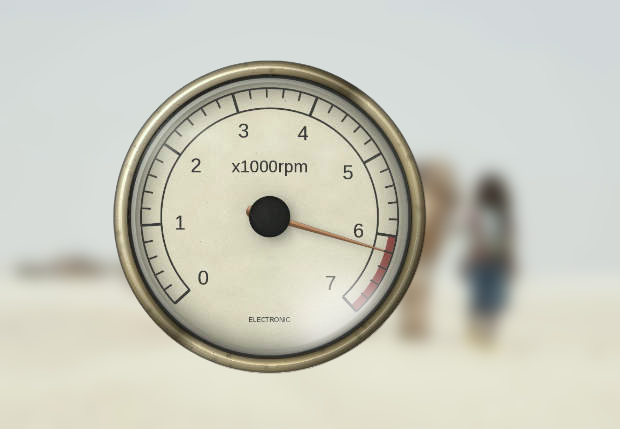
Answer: 6200 rpm
